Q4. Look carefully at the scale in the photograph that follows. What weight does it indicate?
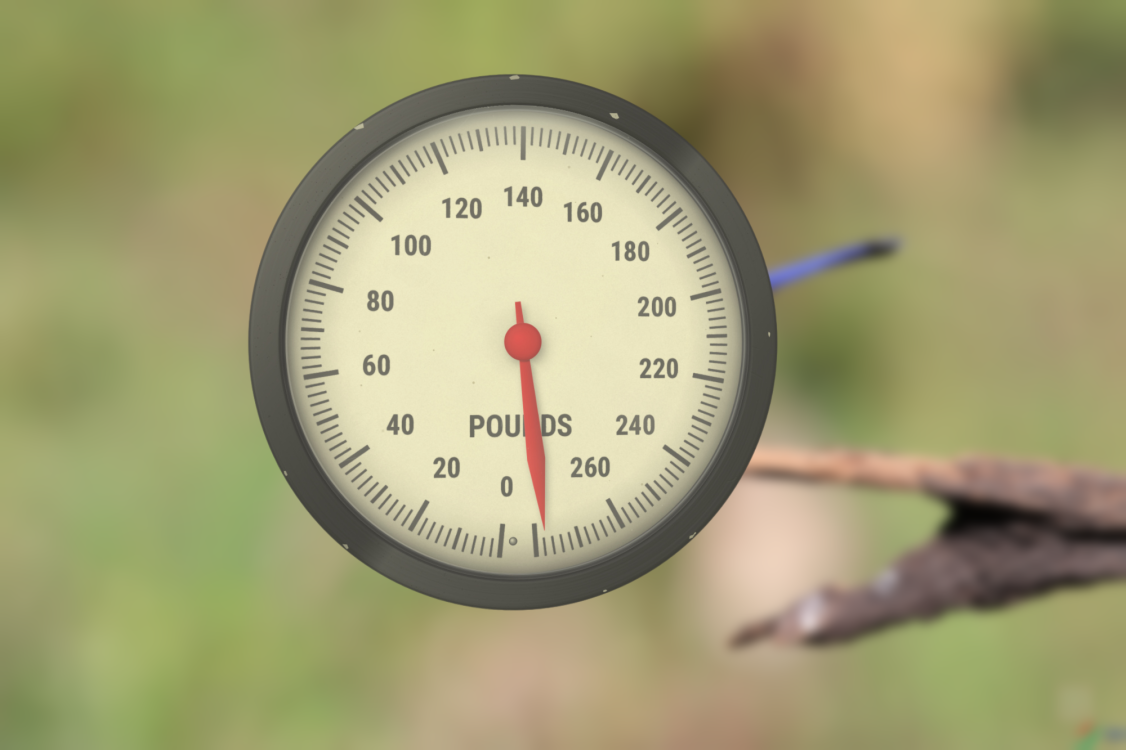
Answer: 278 lb
